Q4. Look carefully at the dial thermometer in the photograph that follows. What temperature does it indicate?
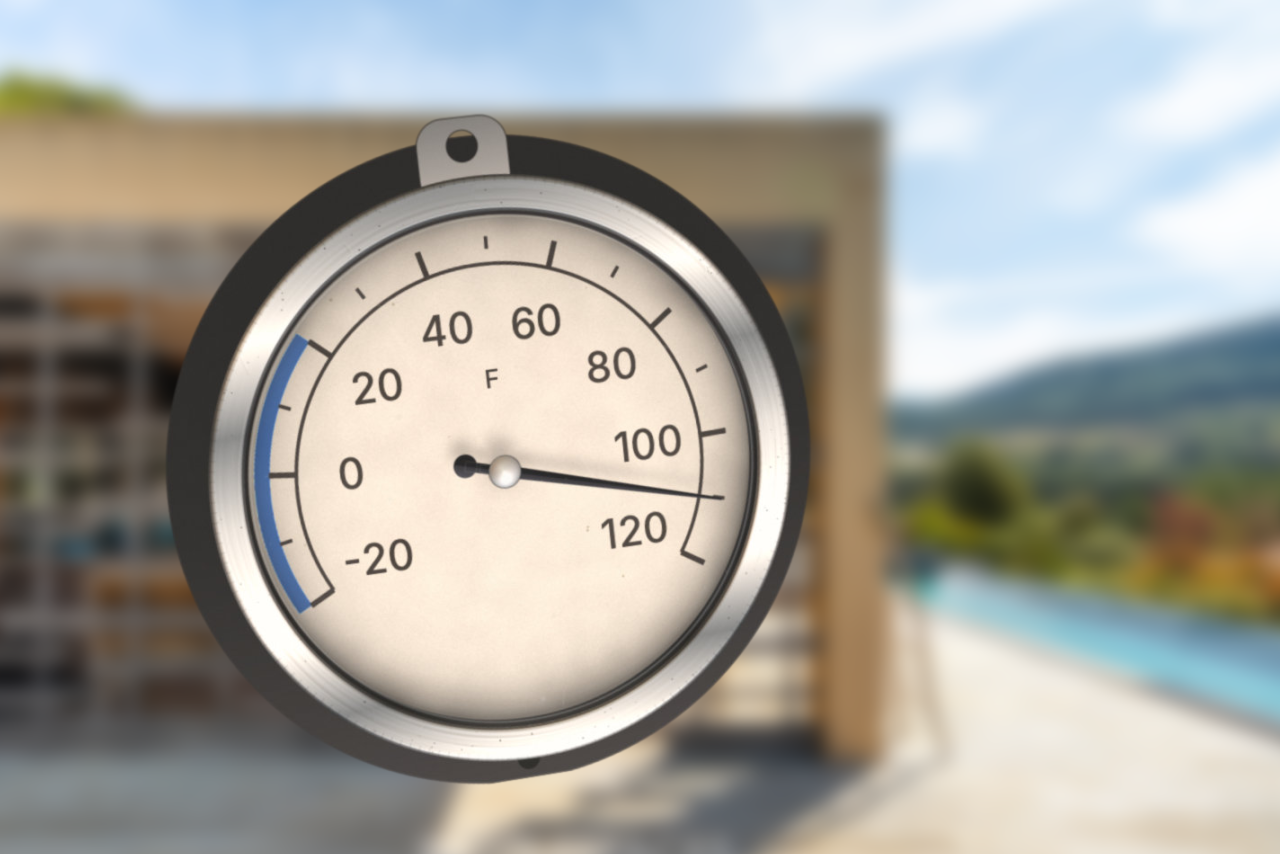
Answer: 110 °F
